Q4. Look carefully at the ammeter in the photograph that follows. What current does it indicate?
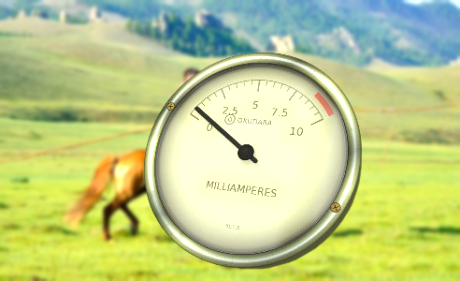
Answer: 0.5 mA
